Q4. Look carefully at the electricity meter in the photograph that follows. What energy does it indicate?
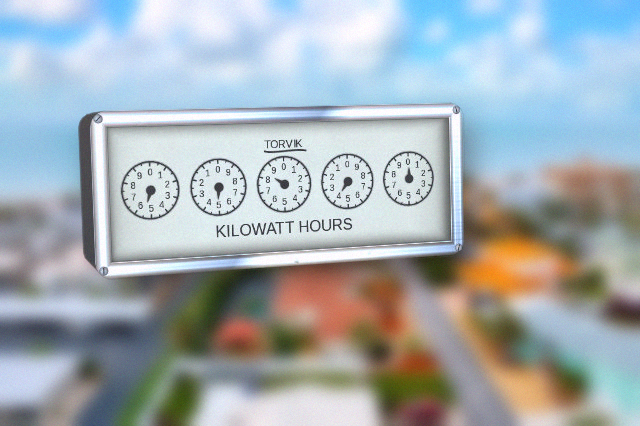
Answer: 54840 kWh
